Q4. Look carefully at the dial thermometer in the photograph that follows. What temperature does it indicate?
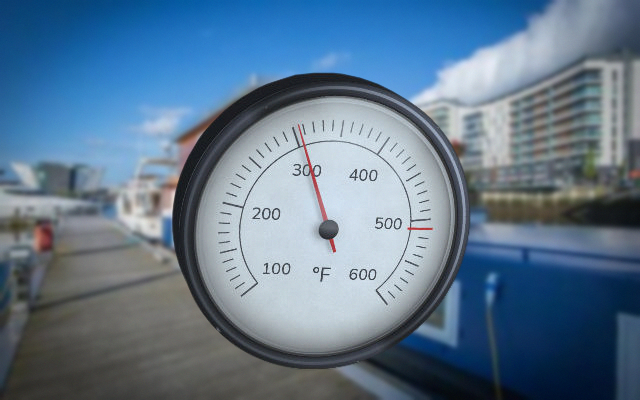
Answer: 305 °F
